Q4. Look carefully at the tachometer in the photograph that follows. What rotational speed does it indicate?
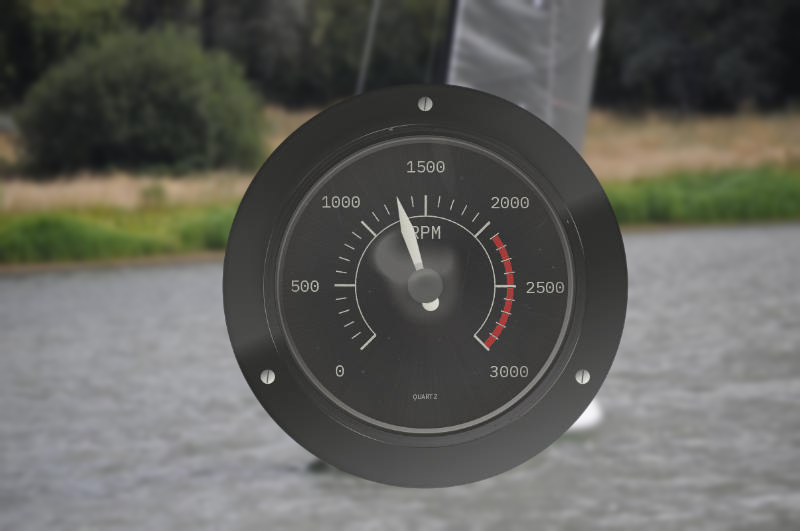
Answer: 1300 rpm
